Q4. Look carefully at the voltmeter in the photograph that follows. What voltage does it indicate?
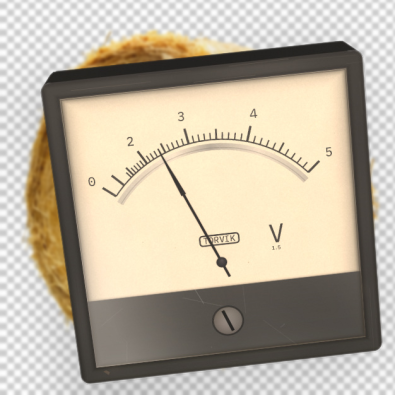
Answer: 2.4 V
